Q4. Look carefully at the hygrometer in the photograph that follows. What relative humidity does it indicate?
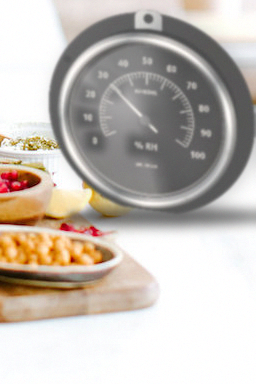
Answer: 30 %
